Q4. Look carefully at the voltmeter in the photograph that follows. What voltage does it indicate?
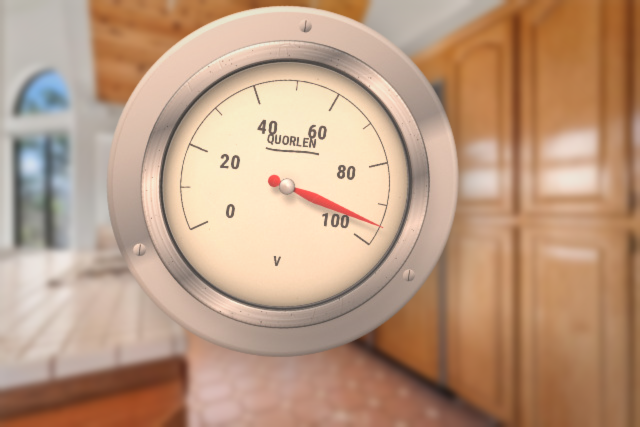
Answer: 95 V
